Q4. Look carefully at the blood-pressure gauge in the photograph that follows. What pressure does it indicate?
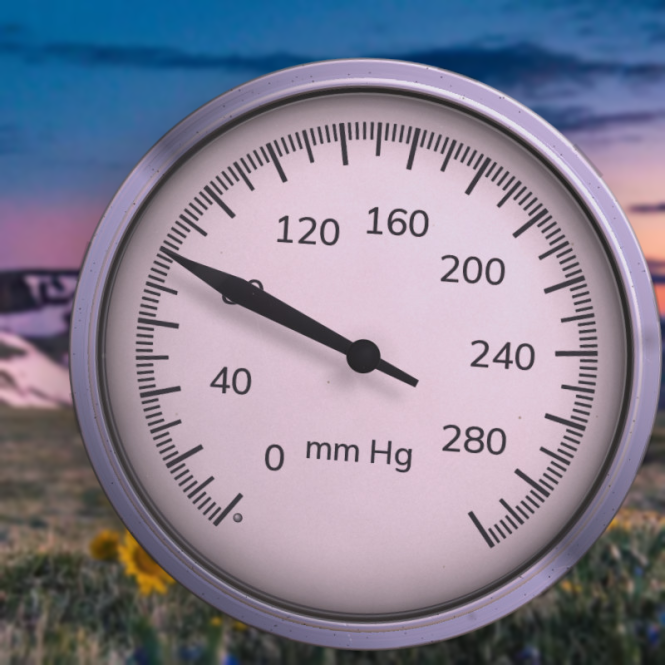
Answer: 80 mmHg
